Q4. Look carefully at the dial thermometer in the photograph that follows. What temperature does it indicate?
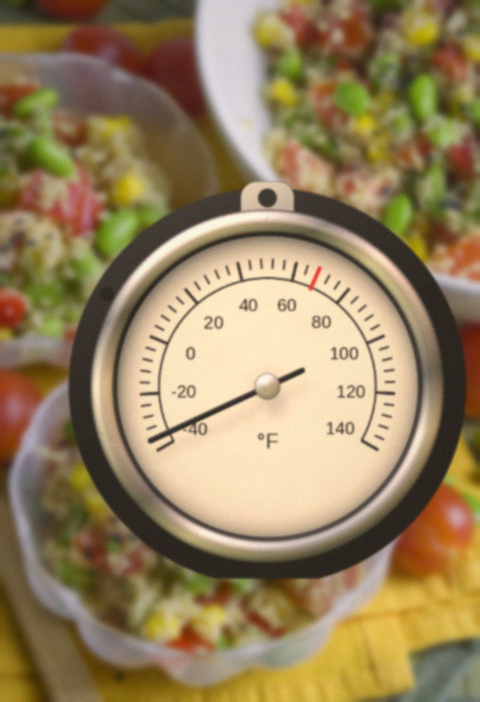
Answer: -36 °F
